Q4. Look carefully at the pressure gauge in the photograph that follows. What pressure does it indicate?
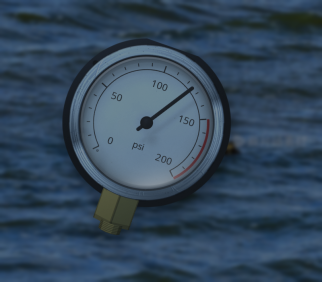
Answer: 125 psi
